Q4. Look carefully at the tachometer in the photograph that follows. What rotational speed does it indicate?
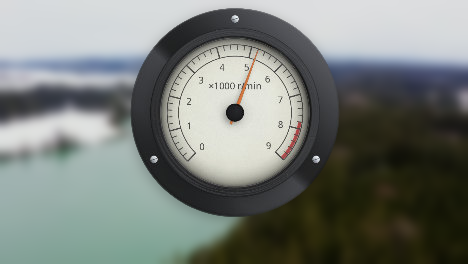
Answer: 5200 rpm
